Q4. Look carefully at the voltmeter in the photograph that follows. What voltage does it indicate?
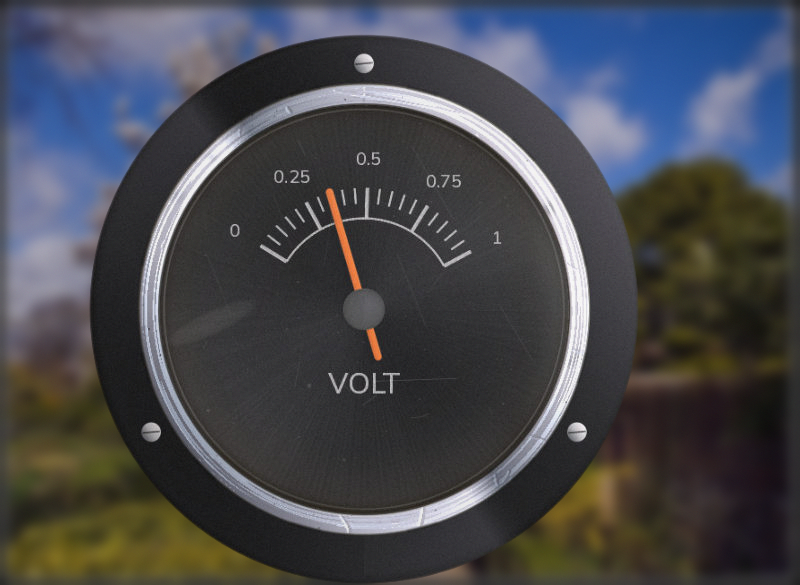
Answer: 0.35 V
